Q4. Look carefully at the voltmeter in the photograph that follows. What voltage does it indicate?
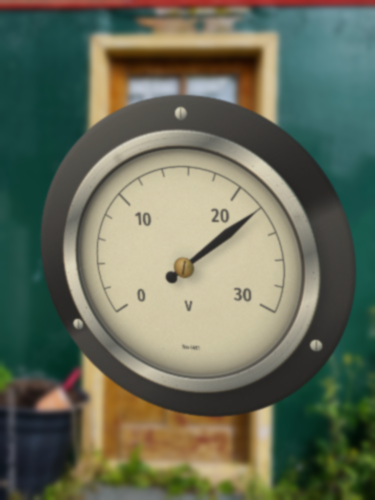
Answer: 22 V
